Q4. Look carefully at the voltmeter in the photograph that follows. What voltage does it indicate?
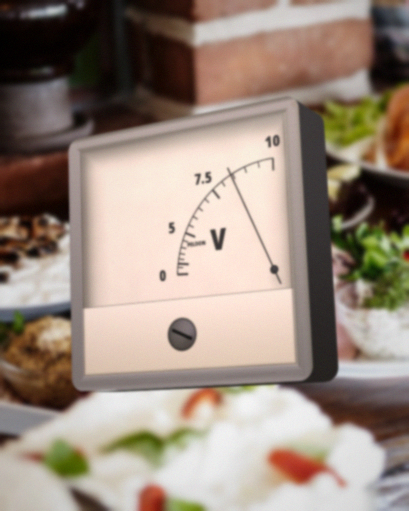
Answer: 8.5 V
